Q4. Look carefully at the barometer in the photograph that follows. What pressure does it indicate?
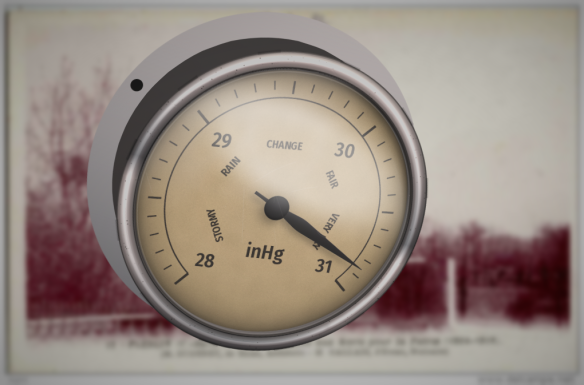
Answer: 30.85 inHg
